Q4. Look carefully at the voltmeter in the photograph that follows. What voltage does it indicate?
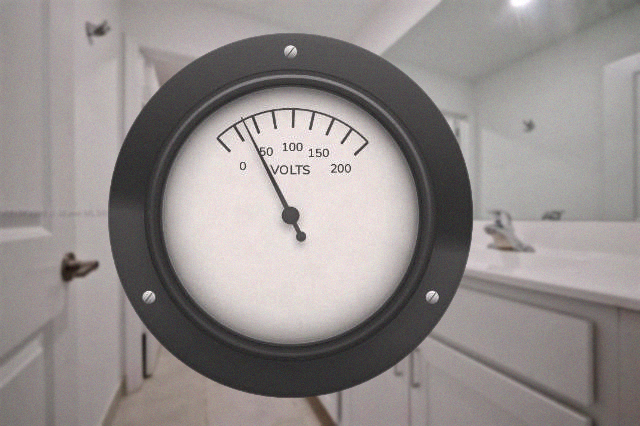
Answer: 37.5 V
